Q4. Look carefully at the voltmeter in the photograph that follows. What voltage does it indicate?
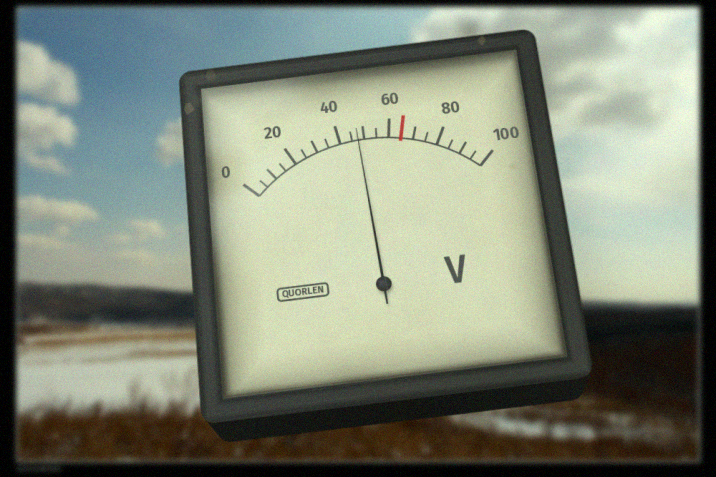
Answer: 47.5 V
